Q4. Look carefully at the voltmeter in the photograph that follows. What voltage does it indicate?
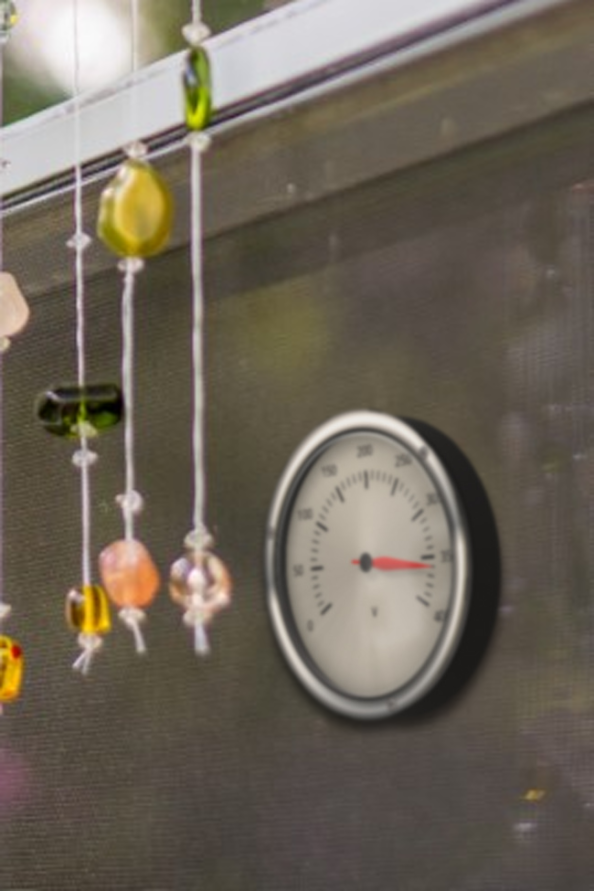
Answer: 360 V
